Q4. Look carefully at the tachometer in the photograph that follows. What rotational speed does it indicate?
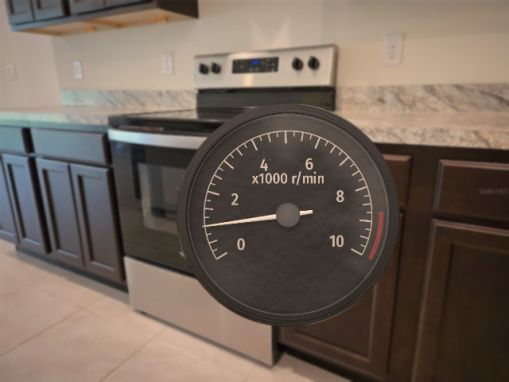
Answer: 1000 rpm
